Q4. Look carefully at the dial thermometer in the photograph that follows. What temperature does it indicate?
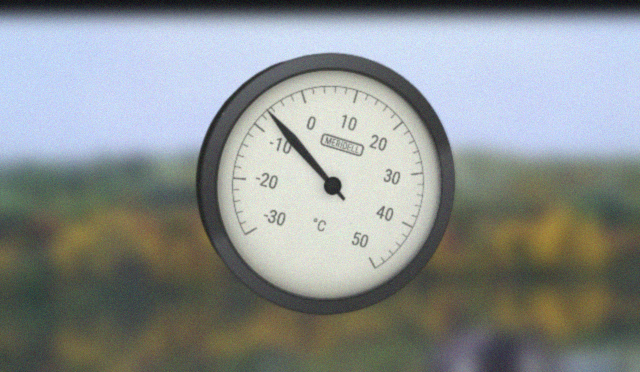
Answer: -7 °C
